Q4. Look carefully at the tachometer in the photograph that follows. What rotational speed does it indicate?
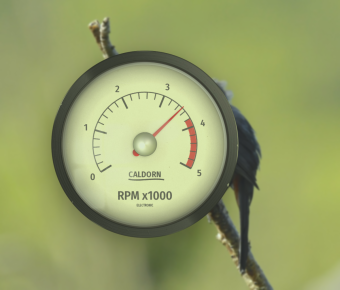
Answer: 3500 rpm
